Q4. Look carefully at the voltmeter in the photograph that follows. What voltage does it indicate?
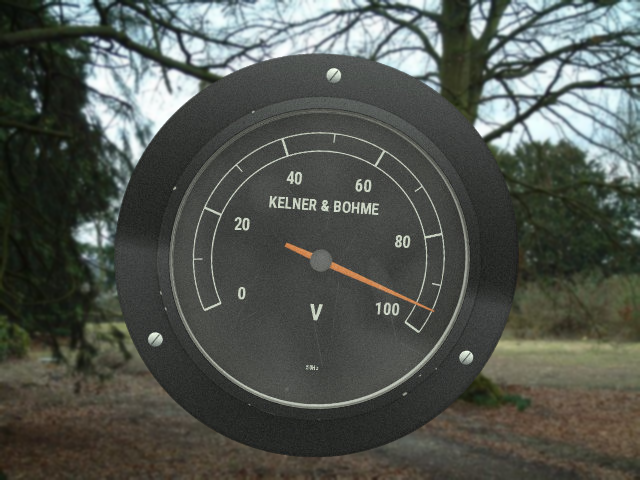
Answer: 95 V
